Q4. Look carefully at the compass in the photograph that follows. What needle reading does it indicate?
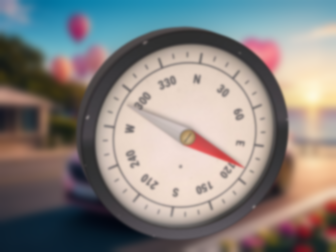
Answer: 110 °
